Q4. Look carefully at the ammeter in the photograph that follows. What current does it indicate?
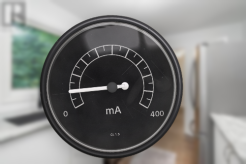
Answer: 40 mA
